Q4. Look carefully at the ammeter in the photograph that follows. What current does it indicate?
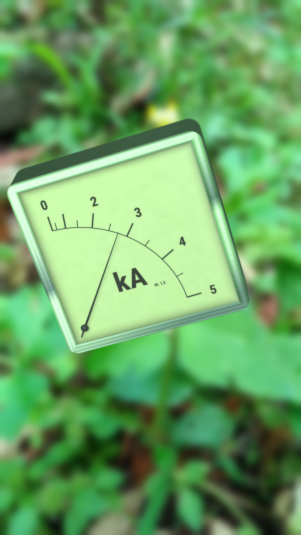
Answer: 2.75 kA
